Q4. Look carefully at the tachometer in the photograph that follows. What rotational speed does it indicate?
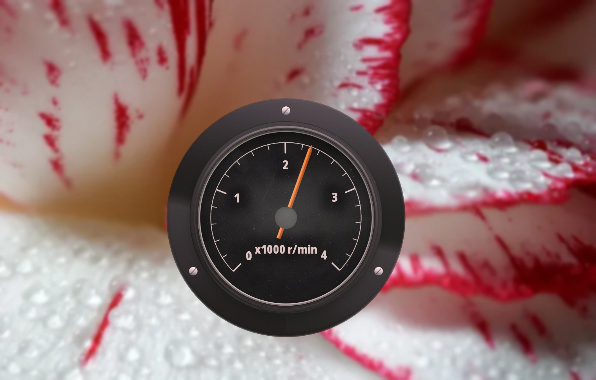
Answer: 2300 rpm
